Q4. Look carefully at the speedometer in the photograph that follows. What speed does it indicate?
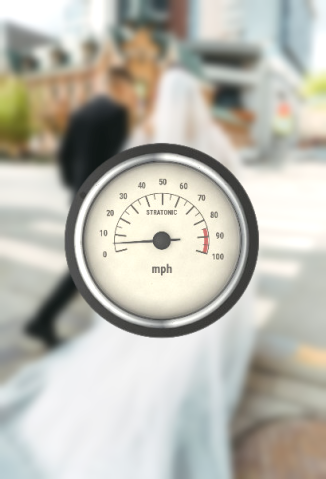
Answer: 5 mph
